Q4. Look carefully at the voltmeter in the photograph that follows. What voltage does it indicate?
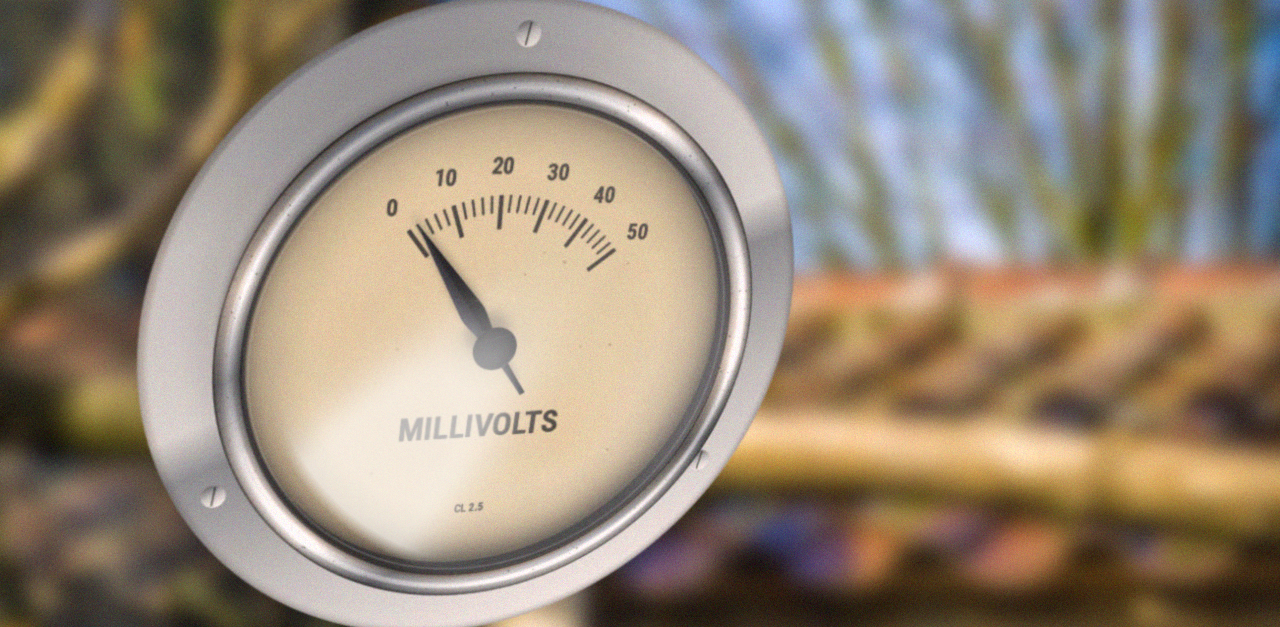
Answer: 2 mV
